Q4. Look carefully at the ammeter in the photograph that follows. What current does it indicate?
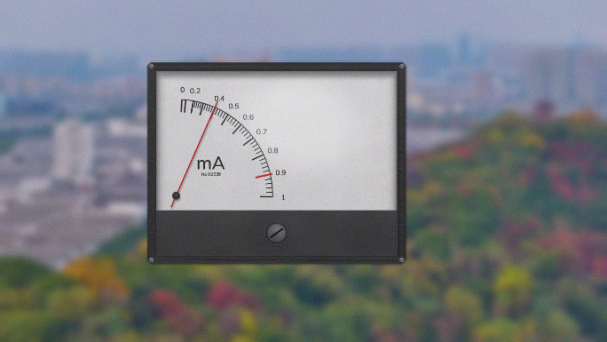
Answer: 0.4 mA
